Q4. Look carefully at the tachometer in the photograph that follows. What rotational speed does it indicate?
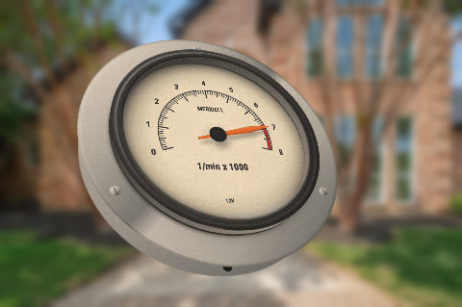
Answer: 7000 rpm
